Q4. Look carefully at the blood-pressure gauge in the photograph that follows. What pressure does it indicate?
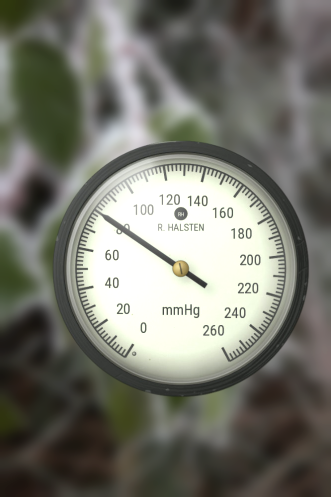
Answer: 80 mmHg
